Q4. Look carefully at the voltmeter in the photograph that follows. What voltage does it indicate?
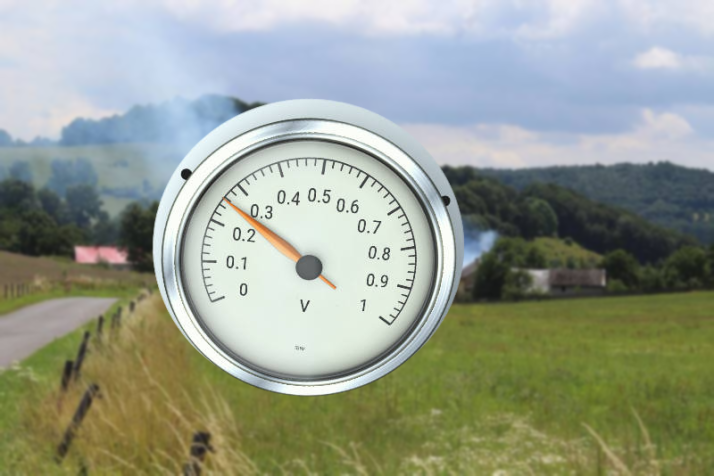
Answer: 0.26 V
